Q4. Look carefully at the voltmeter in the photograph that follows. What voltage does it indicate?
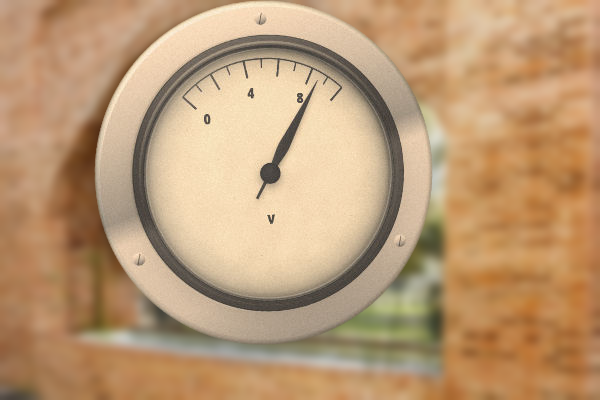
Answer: 8.5 V
